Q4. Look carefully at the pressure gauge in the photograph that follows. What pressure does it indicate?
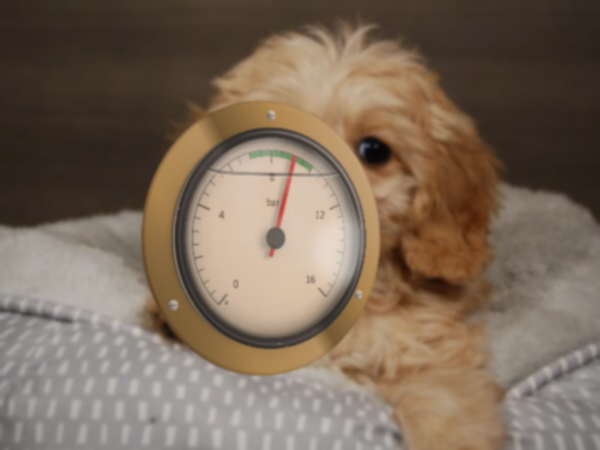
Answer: 9 bar
